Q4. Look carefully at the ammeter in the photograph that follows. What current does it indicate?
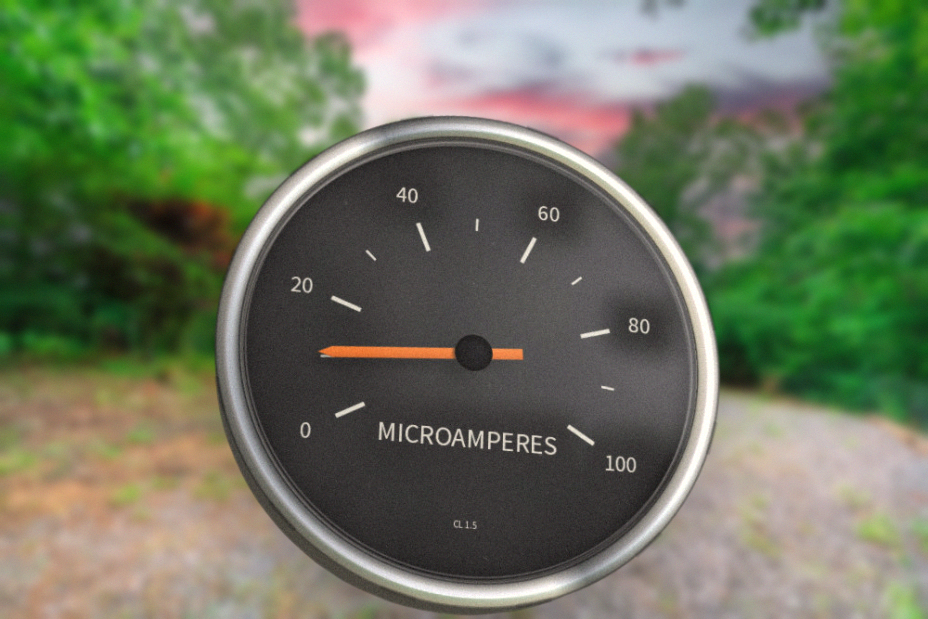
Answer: 10 µA
